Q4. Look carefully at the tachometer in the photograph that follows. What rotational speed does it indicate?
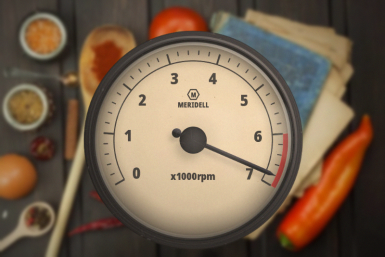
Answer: 6800 rpm
